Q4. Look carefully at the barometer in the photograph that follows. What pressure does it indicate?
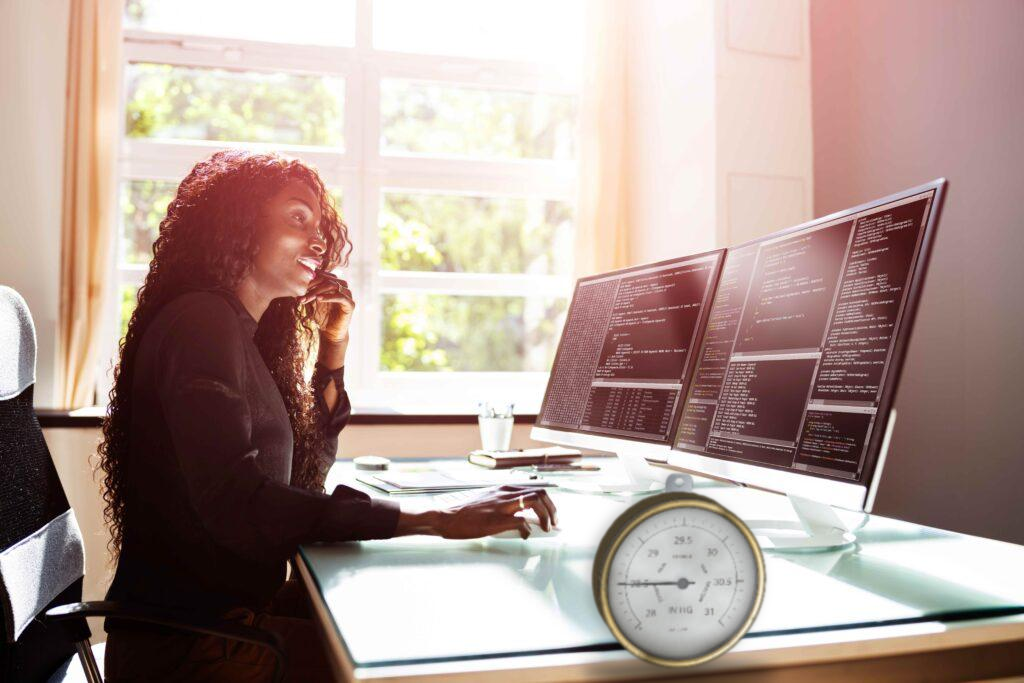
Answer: 28.5 inHg
